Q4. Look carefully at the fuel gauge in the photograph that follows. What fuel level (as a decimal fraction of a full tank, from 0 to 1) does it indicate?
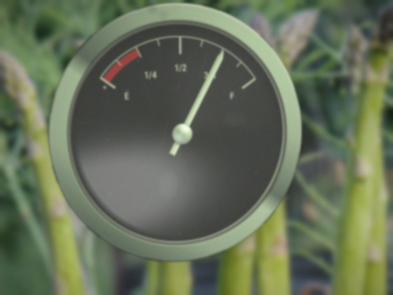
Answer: 0.75
